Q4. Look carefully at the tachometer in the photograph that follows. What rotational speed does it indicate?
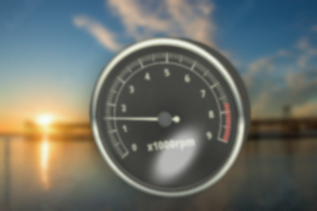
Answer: 1500 rpm
